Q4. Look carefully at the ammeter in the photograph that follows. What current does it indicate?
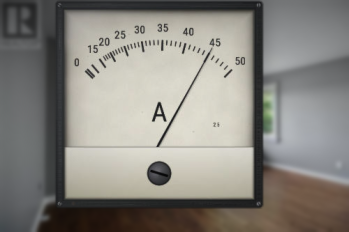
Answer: 45 A
